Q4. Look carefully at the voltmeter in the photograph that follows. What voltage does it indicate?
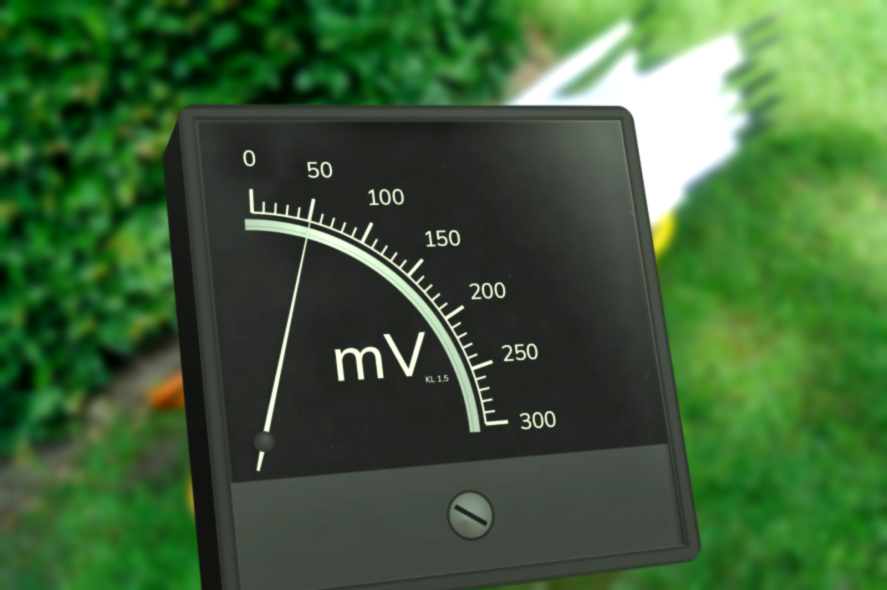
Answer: 50 mV
